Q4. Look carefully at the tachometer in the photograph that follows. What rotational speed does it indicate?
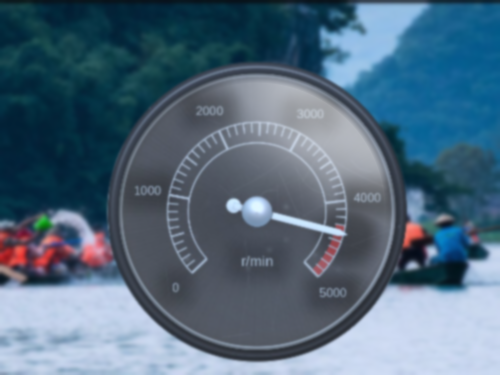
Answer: 4400 rpm
